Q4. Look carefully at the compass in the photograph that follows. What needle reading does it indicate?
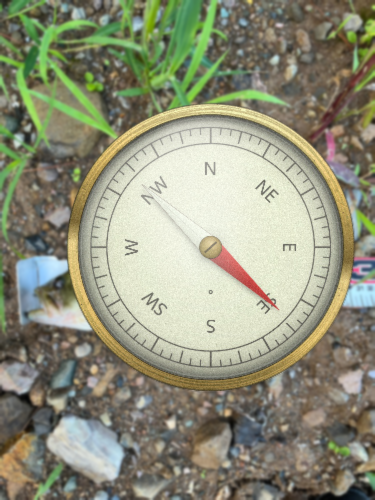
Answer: 132.5 °
